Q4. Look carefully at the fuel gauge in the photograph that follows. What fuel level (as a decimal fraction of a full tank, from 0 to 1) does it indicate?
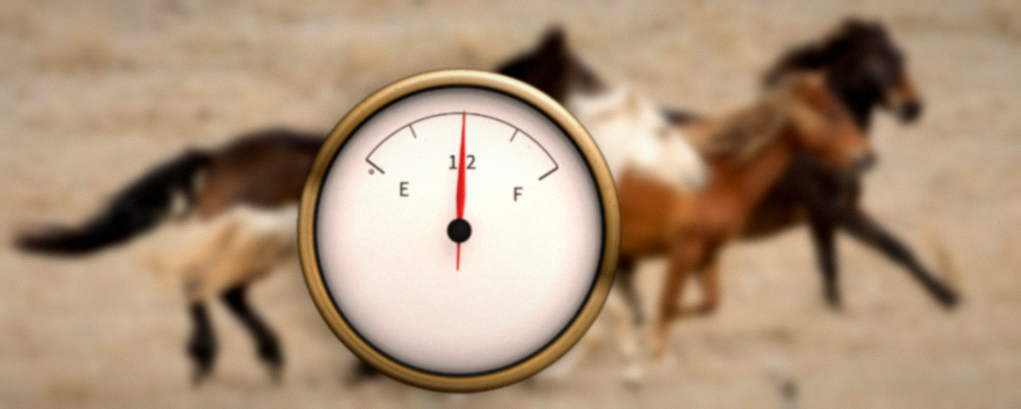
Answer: 0.5
